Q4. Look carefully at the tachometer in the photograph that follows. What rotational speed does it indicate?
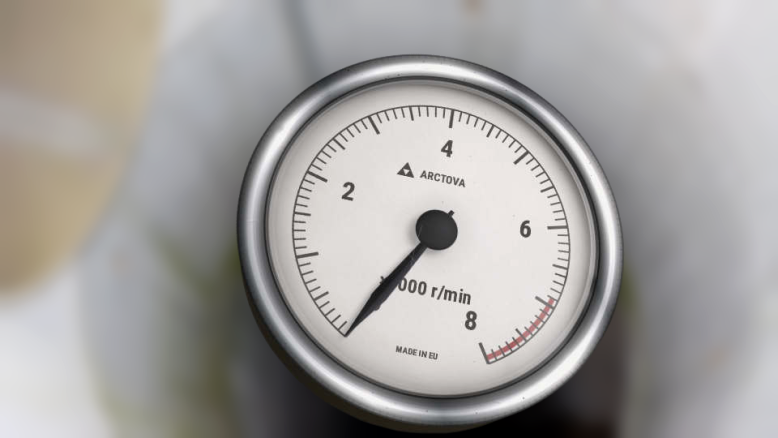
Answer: 0 rpm
